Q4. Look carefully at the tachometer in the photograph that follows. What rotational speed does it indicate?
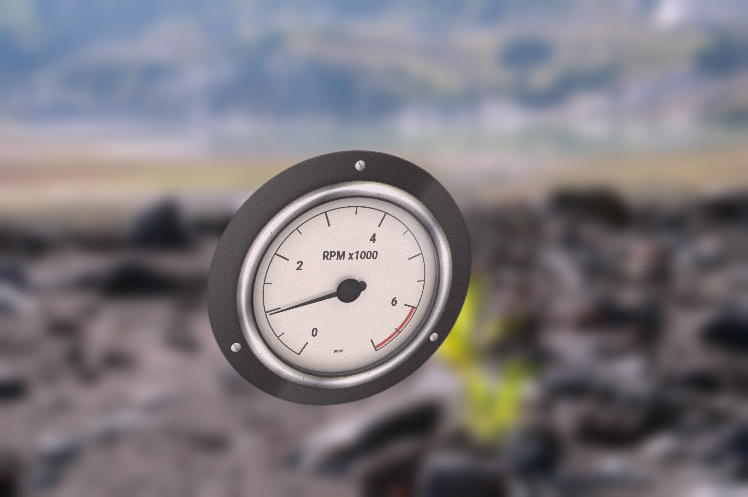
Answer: 1000 rpm
